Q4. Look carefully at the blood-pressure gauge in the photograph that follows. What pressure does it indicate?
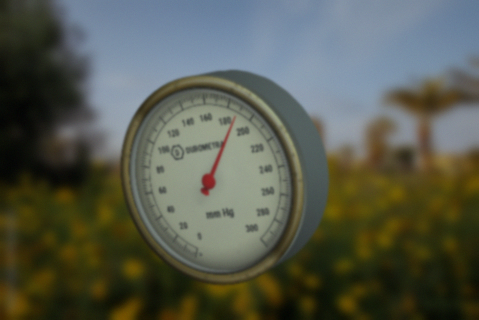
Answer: 190 mmHg
